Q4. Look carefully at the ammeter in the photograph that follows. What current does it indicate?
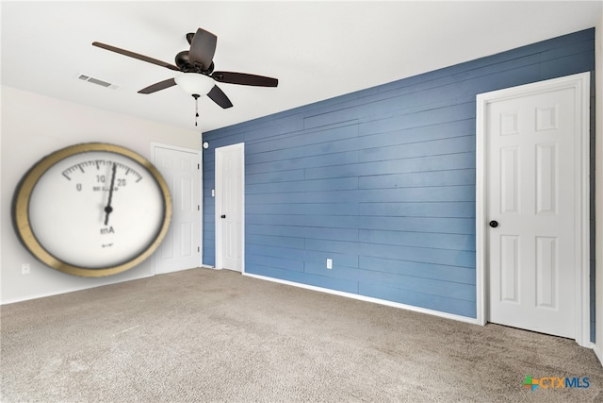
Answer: 15 mA
